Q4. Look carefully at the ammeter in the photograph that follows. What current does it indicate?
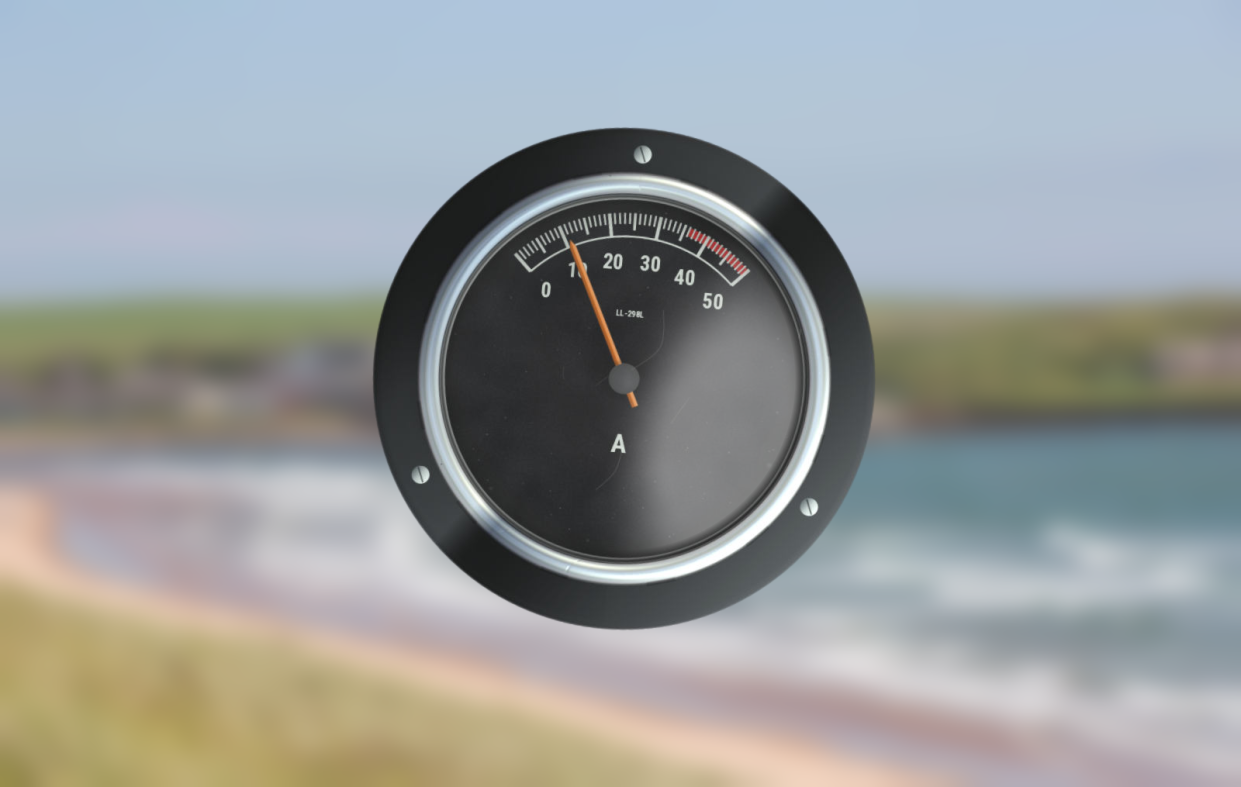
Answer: 11 A
